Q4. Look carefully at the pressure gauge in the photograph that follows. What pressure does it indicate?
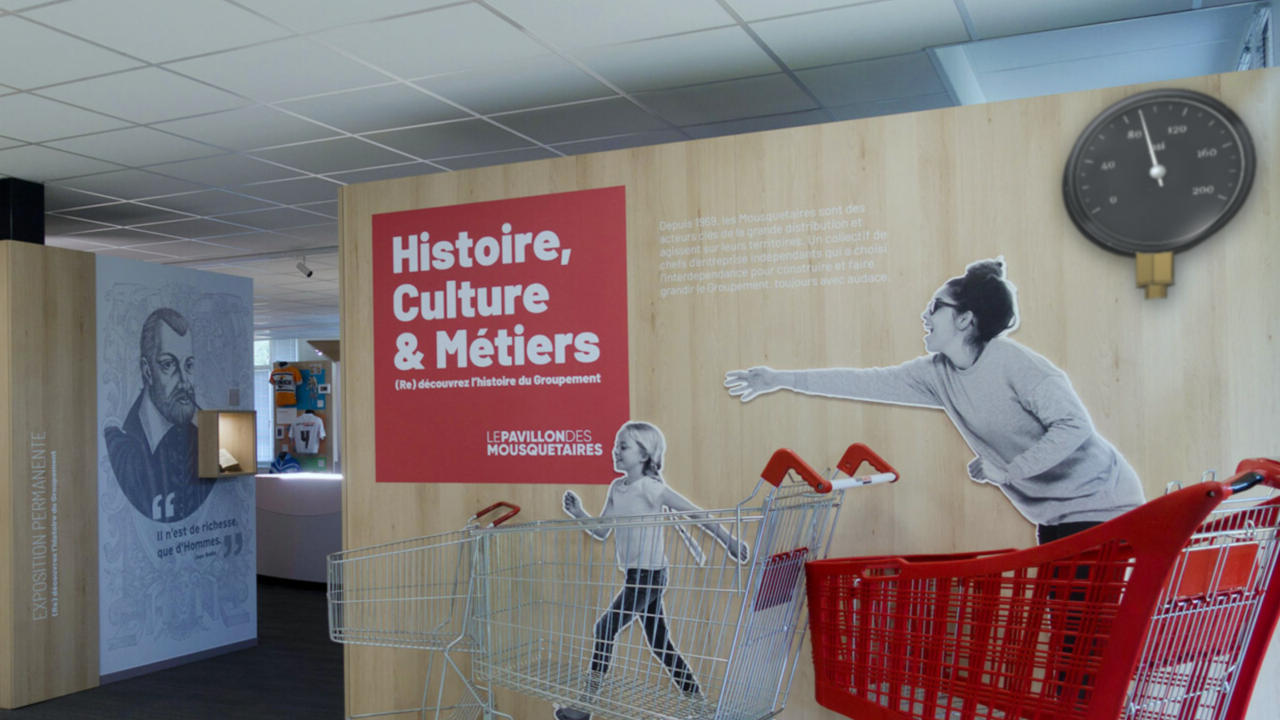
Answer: 90 psi
